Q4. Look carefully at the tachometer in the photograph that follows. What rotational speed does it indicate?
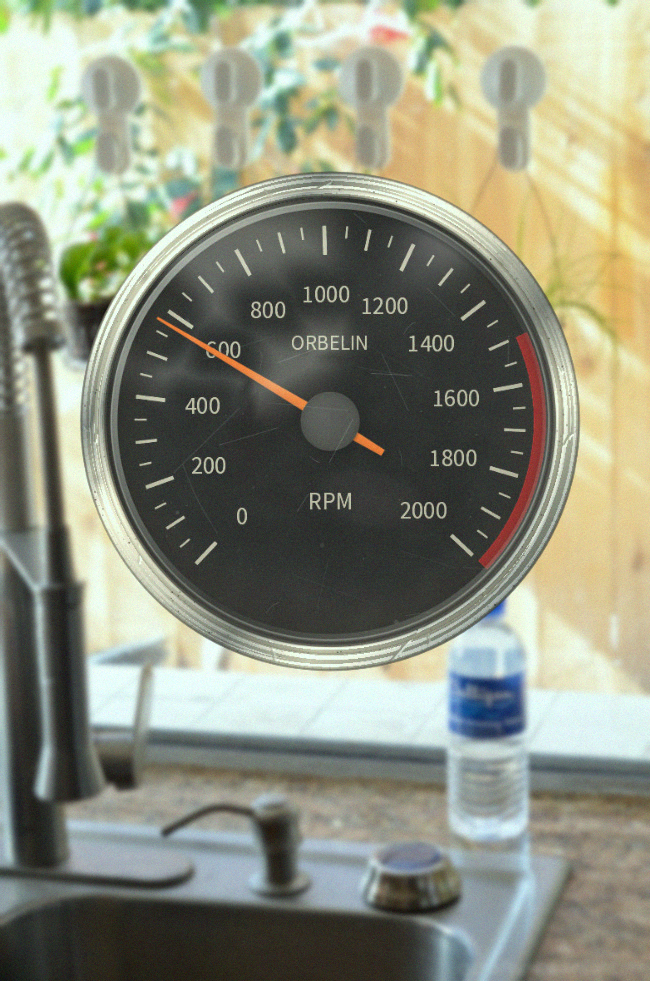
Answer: 575 rpm
